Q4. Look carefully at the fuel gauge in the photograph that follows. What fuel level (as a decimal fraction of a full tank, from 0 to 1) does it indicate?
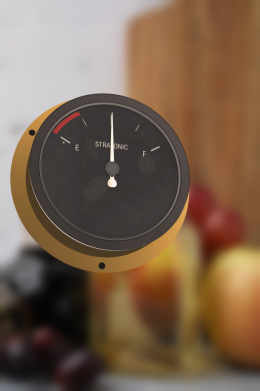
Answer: 0.5
